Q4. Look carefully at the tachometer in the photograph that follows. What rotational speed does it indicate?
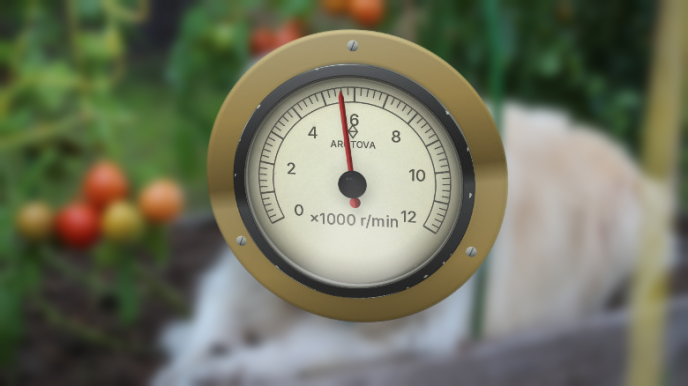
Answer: 5600 rpm
